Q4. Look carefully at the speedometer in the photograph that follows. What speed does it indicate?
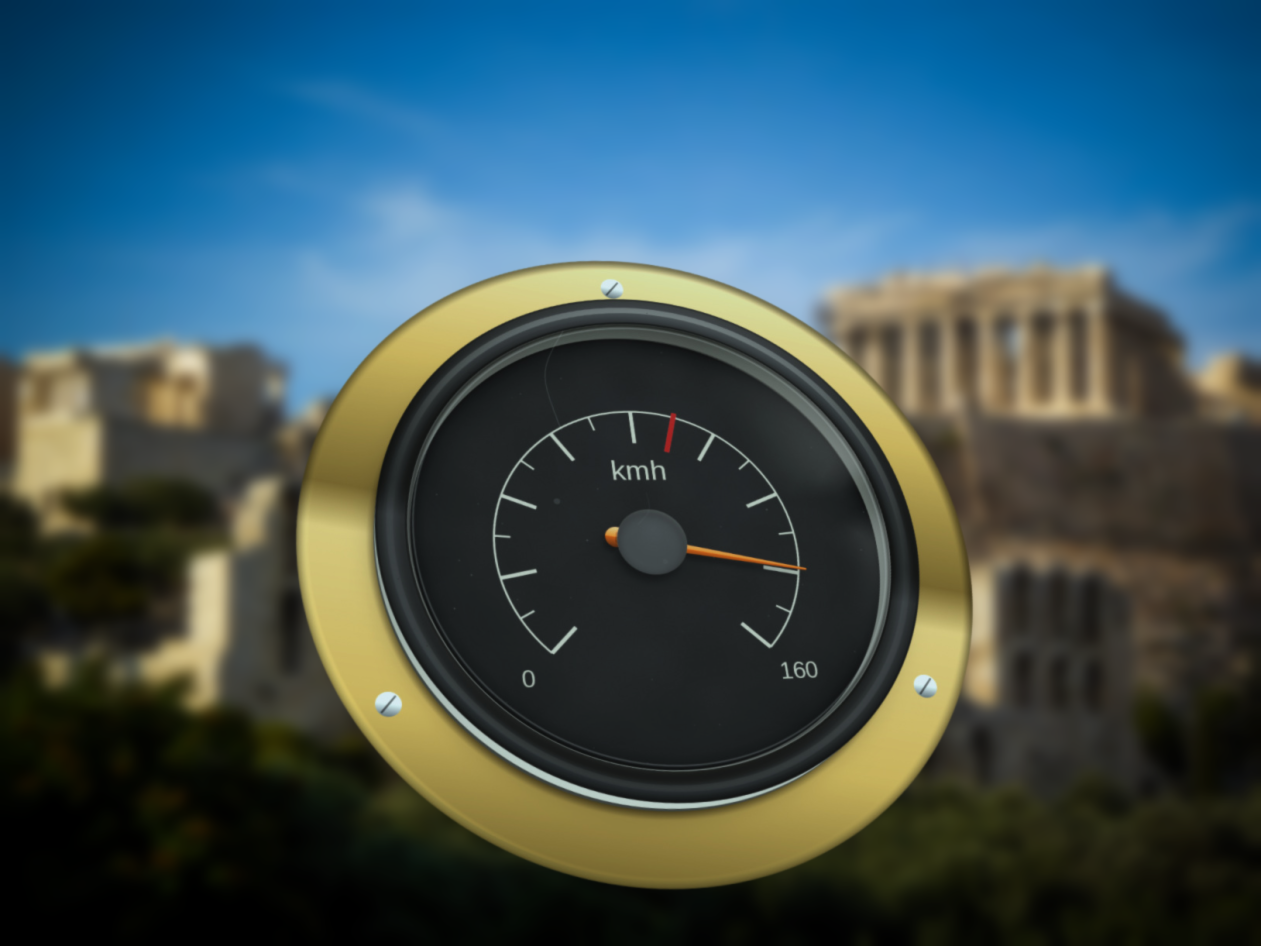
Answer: 140 km/h
